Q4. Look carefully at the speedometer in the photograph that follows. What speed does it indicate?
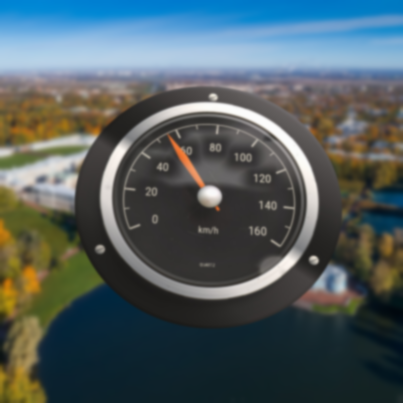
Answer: 55 km/h
